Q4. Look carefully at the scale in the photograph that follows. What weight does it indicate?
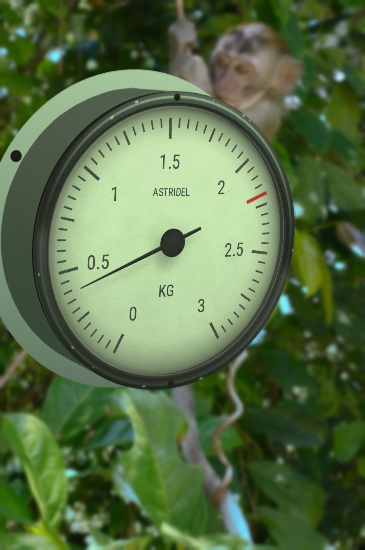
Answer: 0.4 kg
